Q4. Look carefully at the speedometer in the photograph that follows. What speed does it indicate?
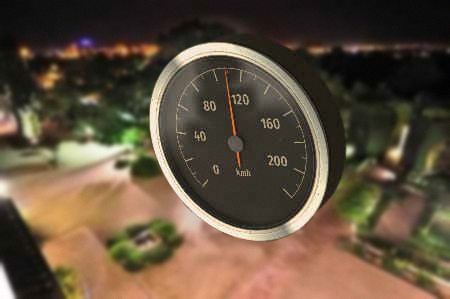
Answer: 110 km/h
